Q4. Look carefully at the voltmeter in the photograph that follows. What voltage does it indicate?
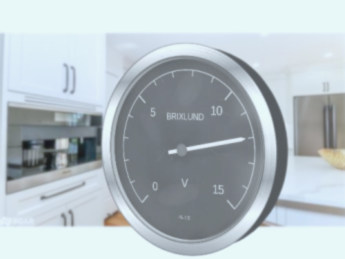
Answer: 12 V
